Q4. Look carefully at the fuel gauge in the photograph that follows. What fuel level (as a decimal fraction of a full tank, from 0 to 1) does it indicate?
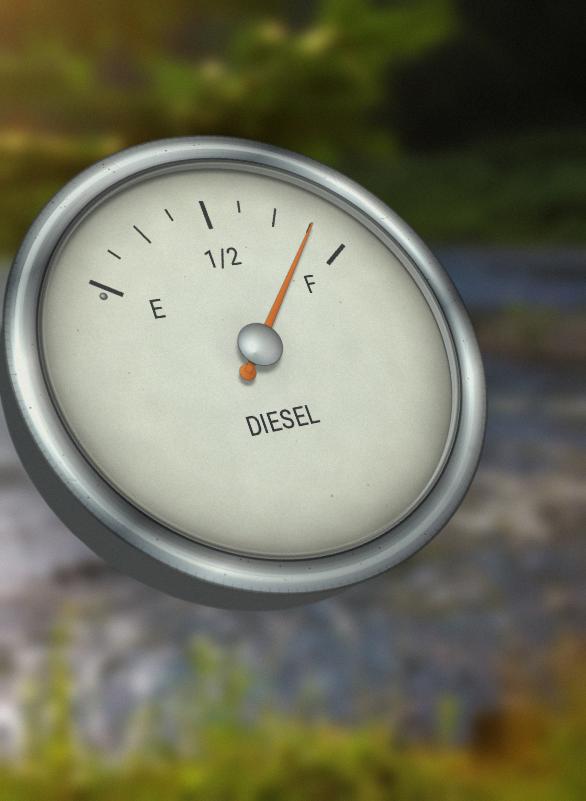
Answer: 0.875
